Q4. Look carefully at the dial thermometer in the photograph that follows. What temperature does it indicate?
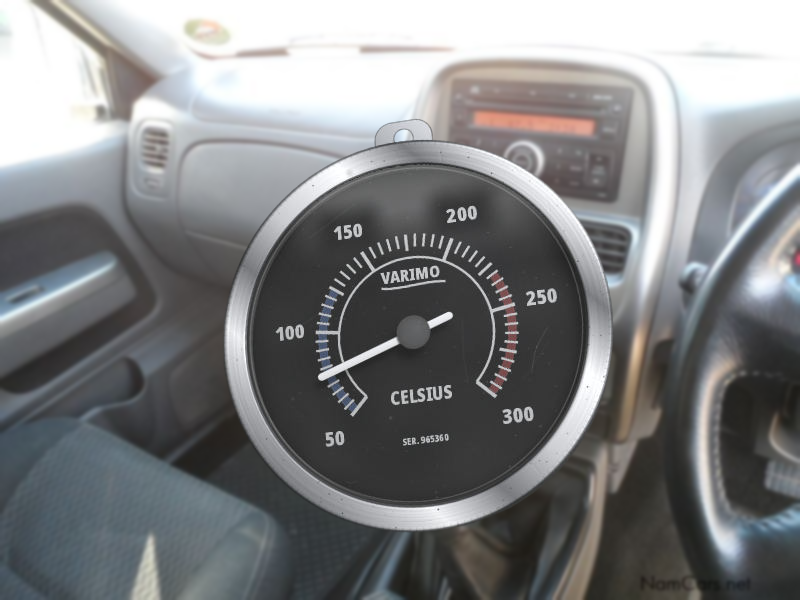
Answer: 75 °C
